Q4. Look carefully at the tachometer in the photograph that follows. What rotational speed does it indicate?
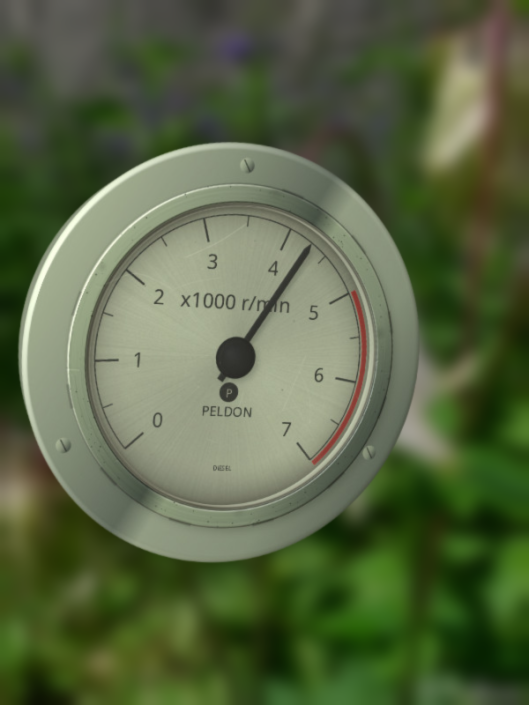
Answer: 4250 rpm
